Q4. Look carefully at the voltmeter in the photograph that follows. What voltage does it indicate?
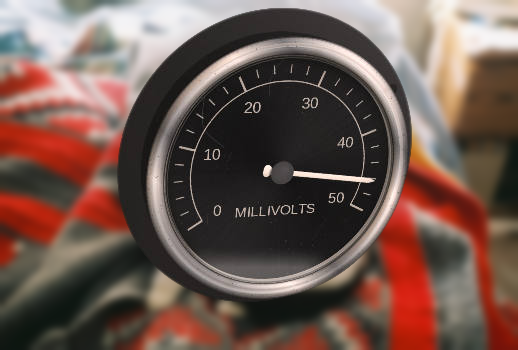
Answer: 46 mV
